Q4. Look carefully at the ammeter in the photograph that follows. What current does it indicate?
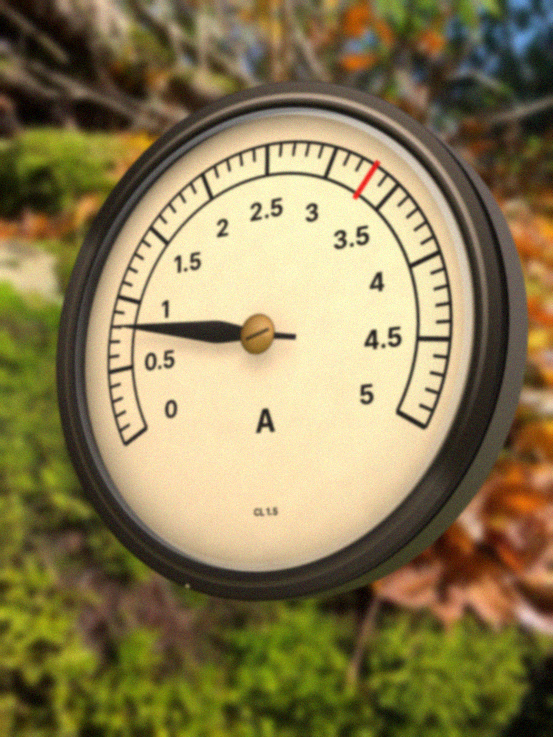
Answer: 0.8 A
